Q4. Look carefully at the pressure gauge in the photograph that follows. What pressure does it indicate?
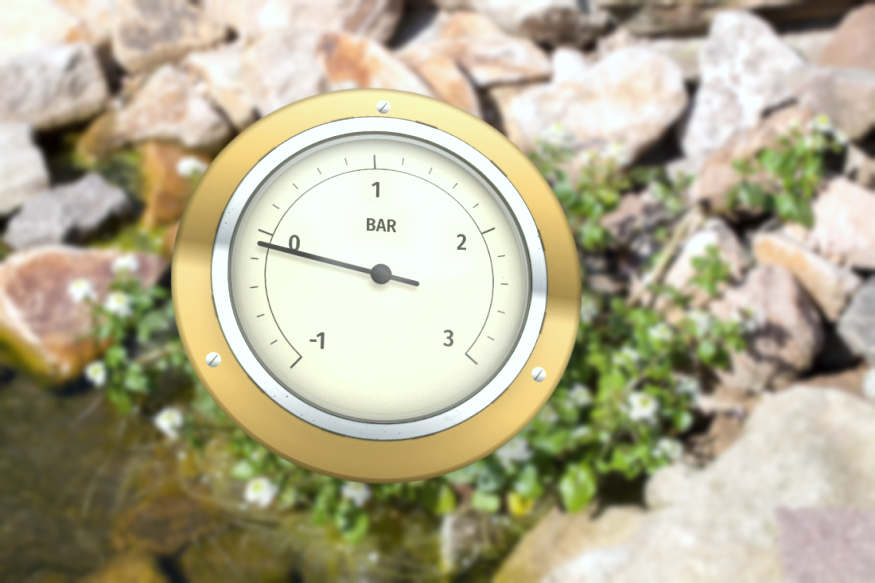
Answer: -0.1 bar
